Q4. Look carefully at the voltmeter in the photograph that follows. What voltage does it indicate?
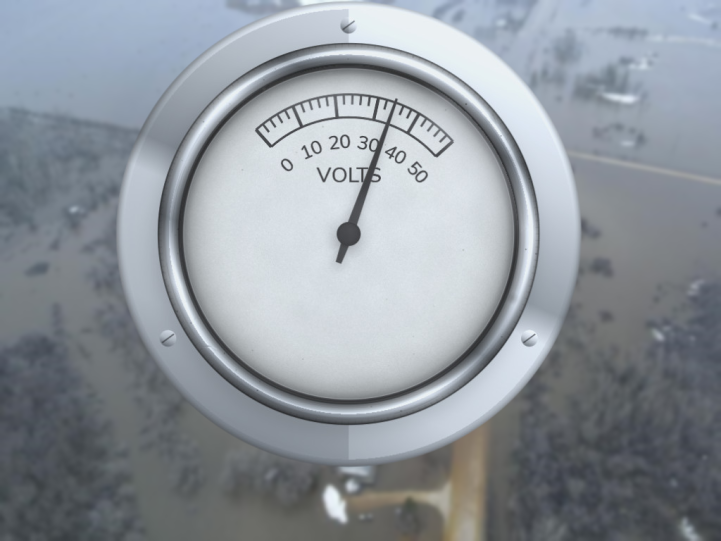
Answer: 34 V
